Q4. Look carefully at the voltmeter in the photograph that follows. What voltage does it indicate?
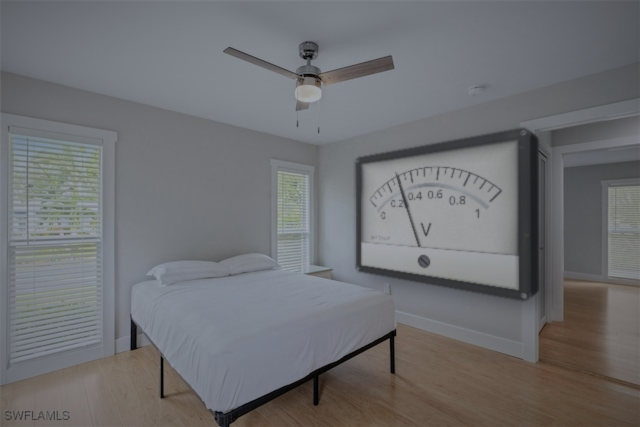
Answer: 0.3 V
